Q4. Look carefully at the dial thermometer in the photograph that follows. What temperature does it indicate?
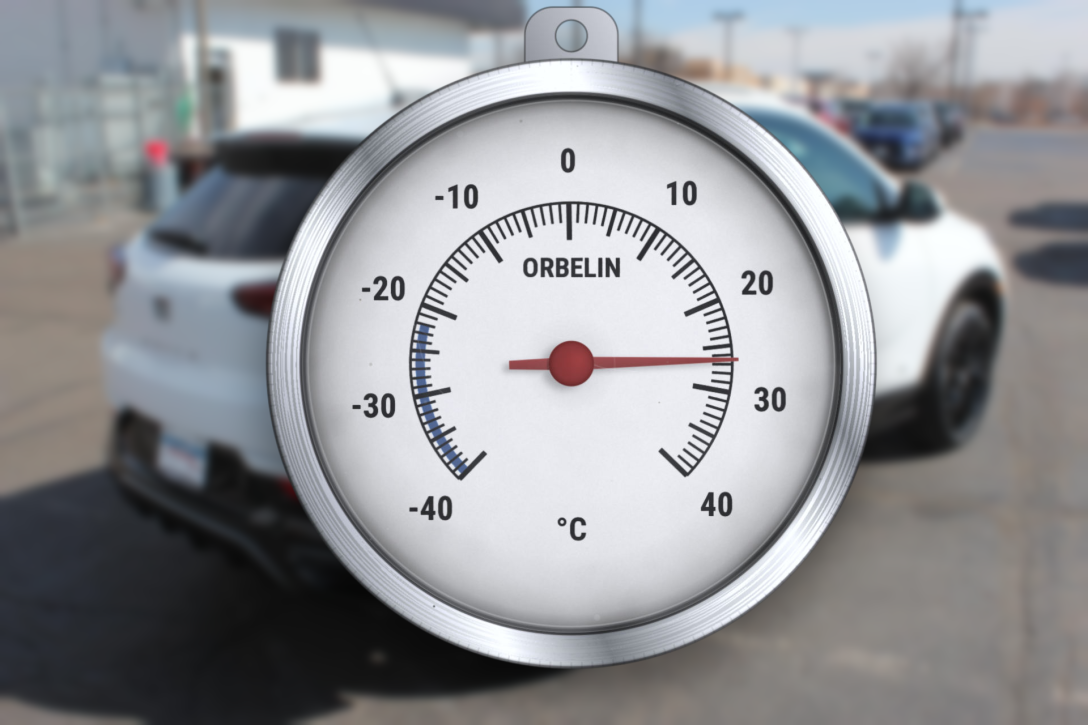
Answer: 26.5 °C
